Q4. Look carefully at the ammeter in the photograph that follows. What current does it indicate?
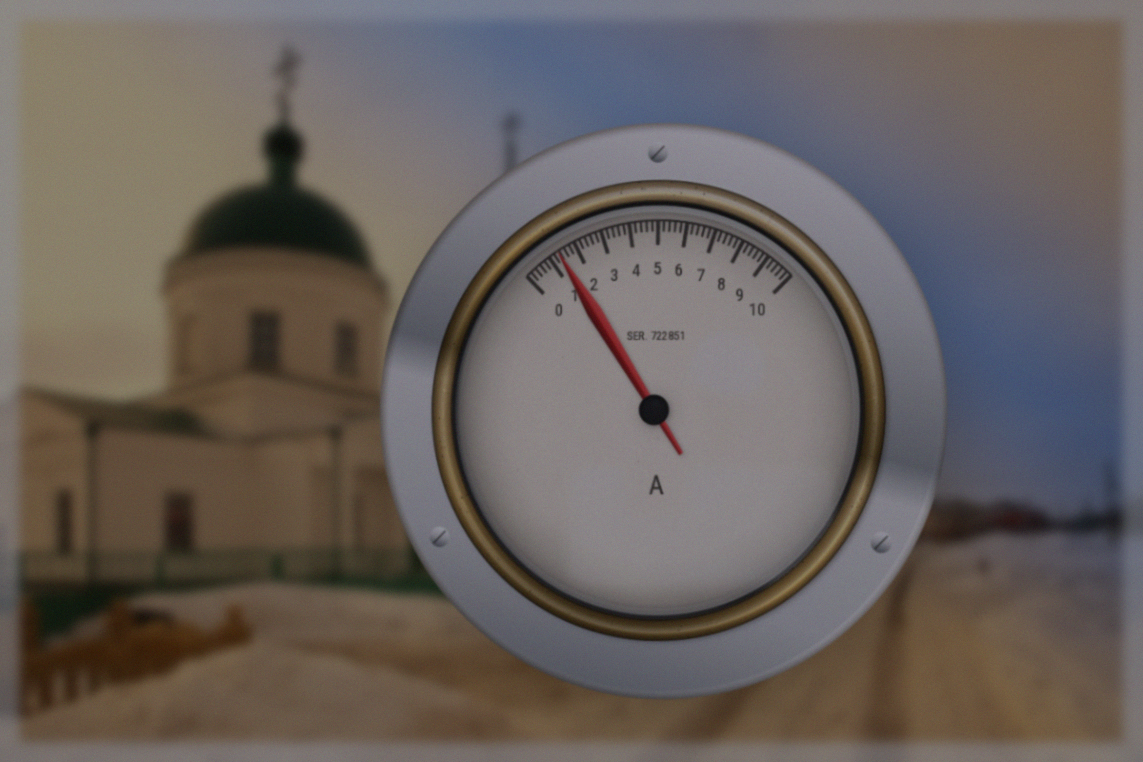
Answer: 1.4 A
